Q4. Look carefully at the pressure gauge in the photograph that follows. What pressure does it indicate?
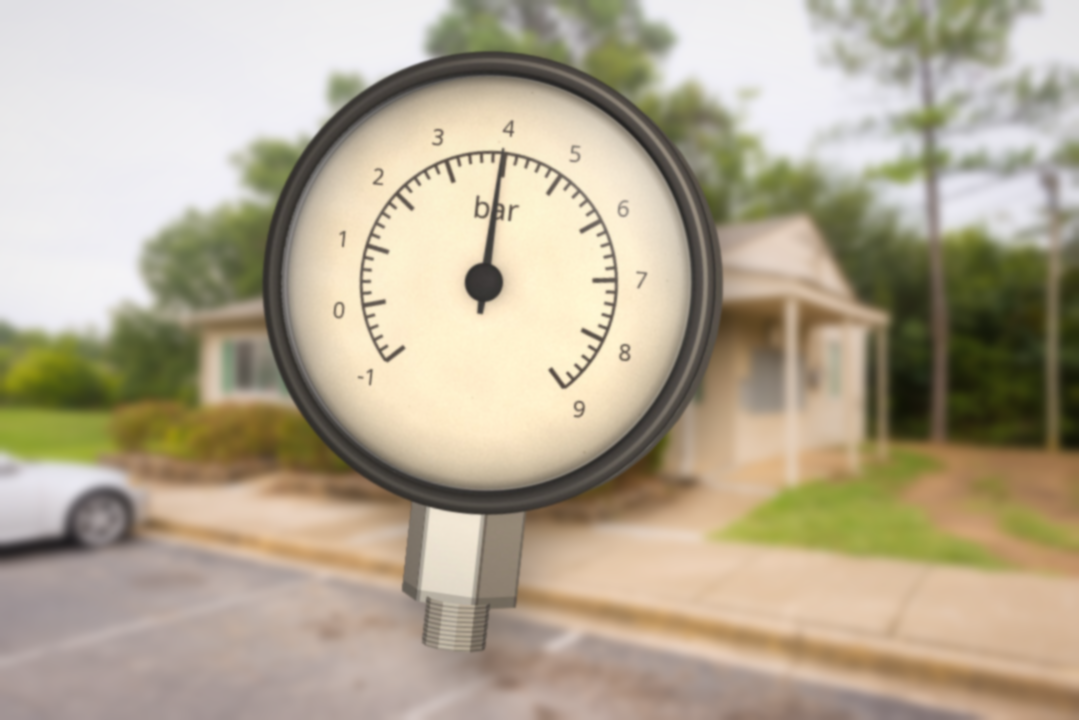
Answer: 4 bar
